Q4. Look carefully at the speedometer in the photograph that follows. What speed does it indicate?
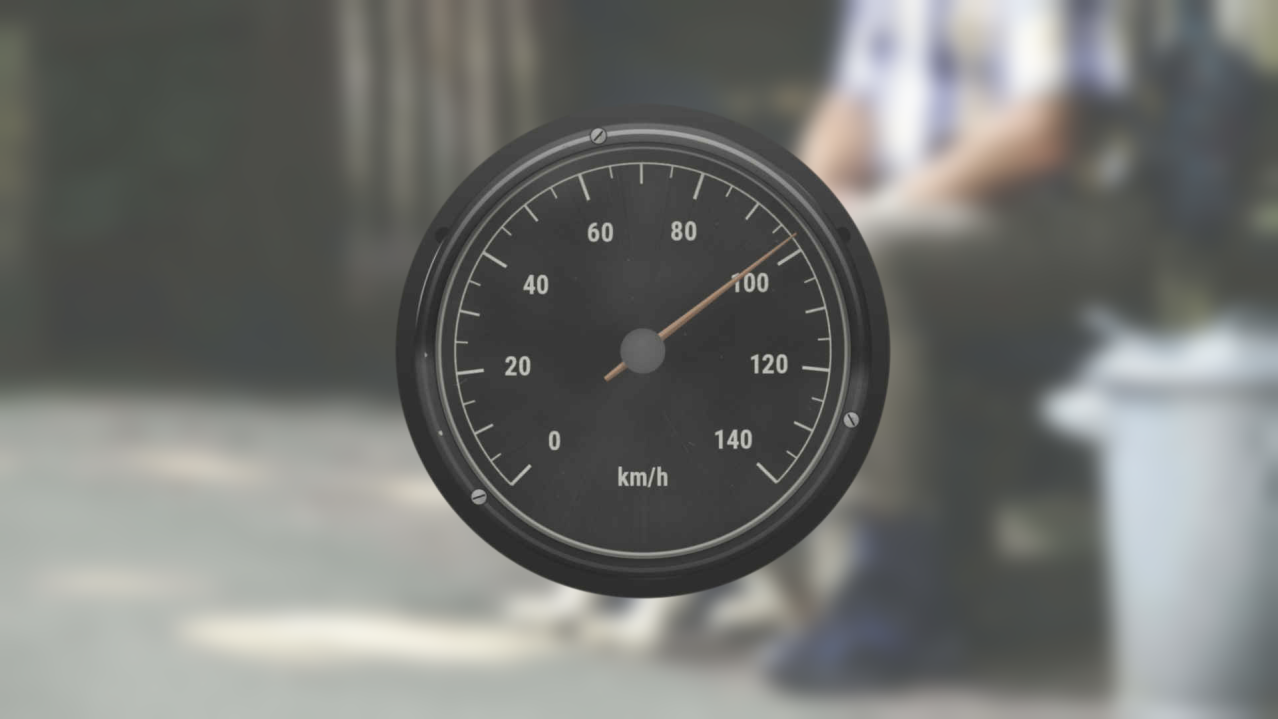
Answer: 97.5 km/h
